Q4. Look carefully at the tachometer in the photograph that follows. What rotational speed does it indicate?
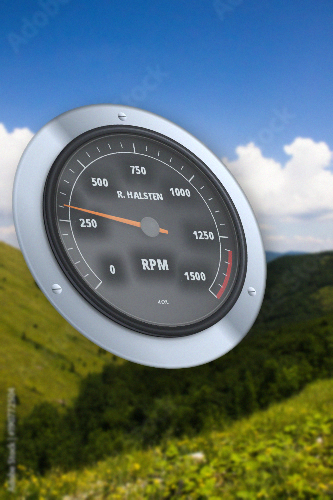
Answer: 300 rpm
